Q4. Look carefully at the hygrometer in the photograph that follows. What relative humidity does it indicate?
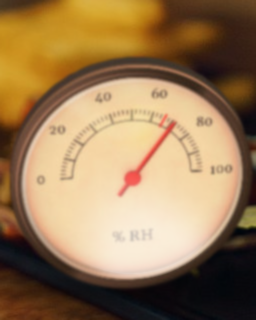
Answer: 70 %
